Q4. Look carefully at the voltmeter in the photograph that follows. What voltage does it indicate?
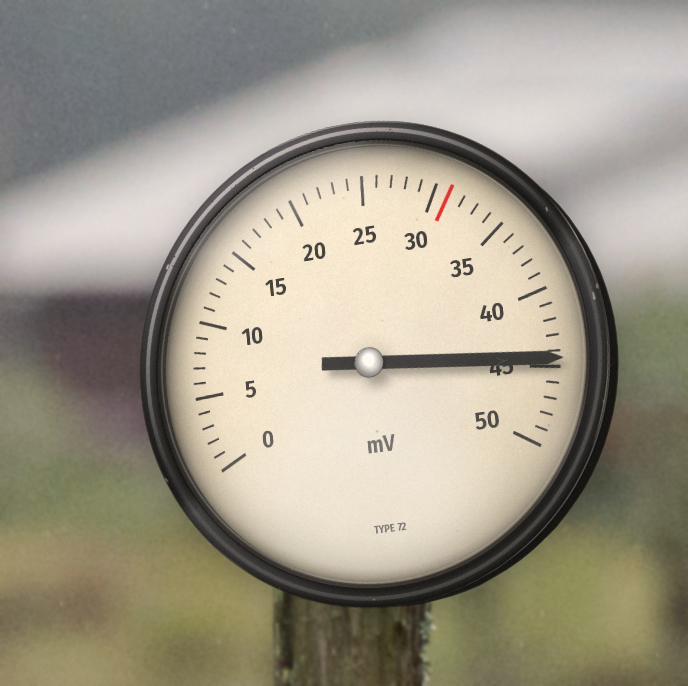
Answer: 44.5 mV
